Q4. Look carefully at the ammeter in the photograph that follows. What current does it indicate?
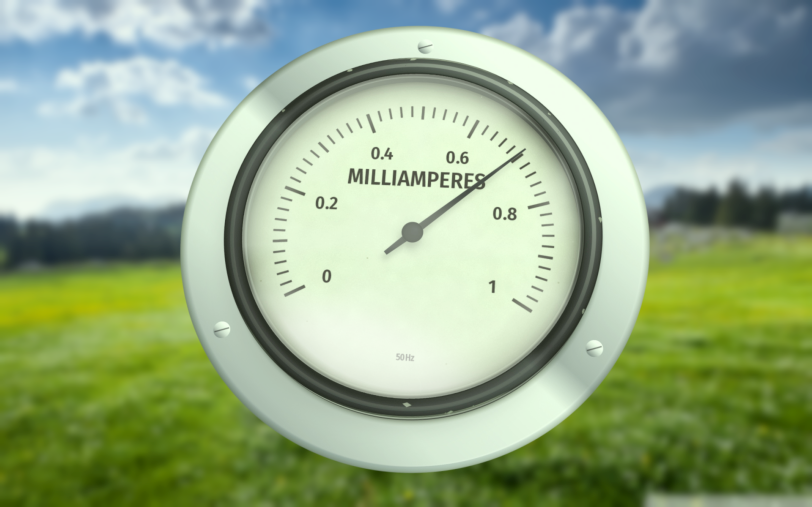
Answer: 0.7 mA
